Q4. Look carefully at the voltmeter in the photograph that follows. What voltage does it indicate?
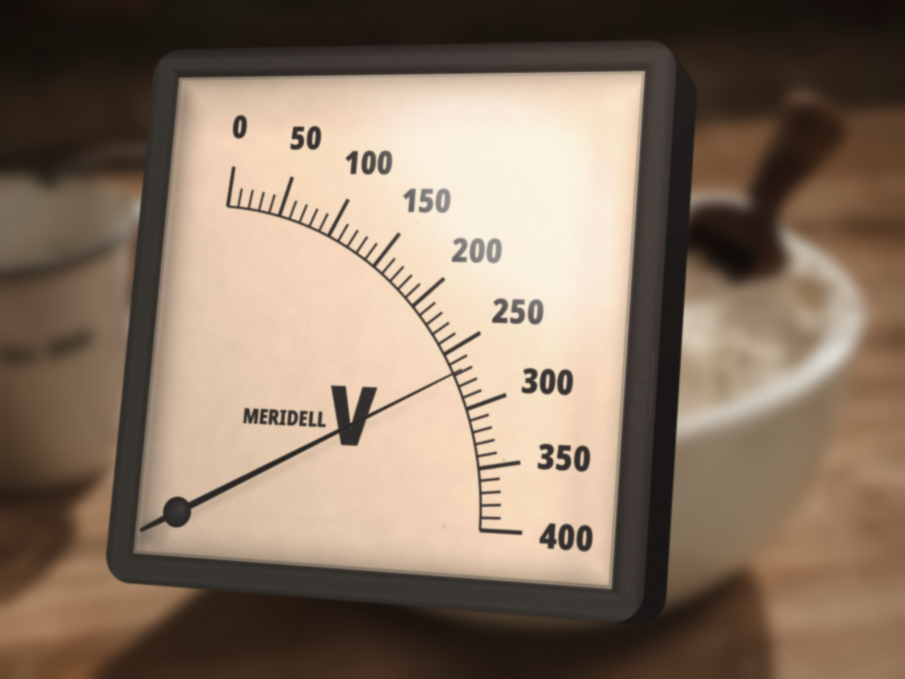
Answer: 270 V
